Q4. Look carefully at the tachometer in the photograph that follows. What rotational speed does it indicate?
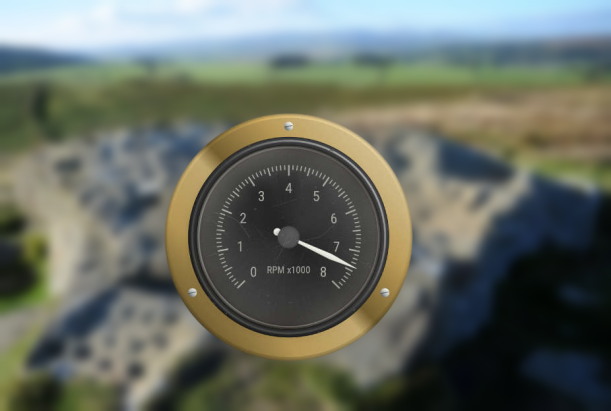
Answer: 7400 rpm
